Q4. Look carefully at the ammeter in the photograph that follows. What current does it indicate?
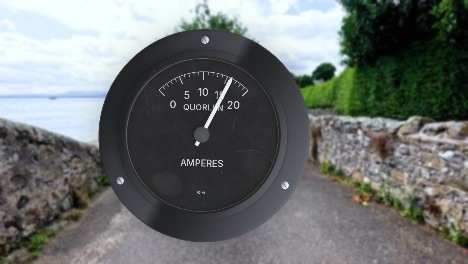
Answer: 16 A
